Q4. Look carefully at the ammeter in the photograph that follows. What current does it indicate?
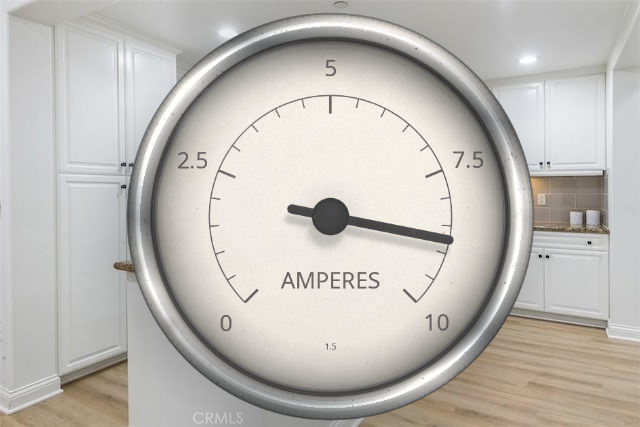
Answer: 8.75 A
